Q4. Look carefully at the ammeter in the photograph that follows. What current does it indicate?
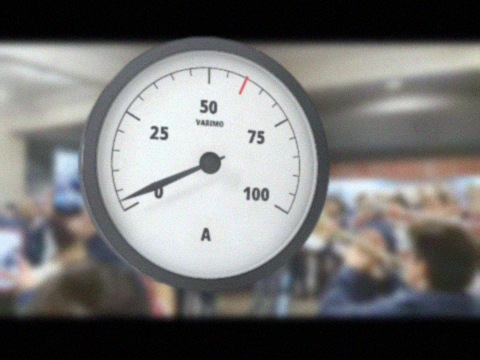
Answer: 2.5 A
